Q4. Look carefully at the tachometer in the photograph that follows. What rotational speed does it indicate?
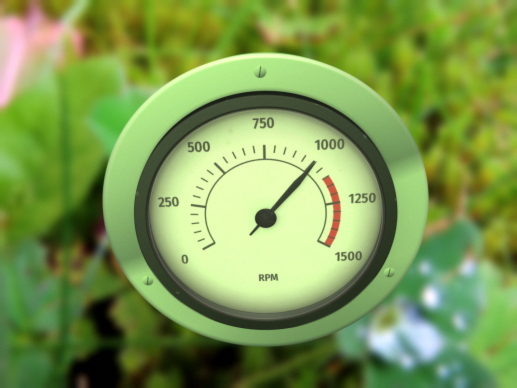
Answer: 1000 rpm
